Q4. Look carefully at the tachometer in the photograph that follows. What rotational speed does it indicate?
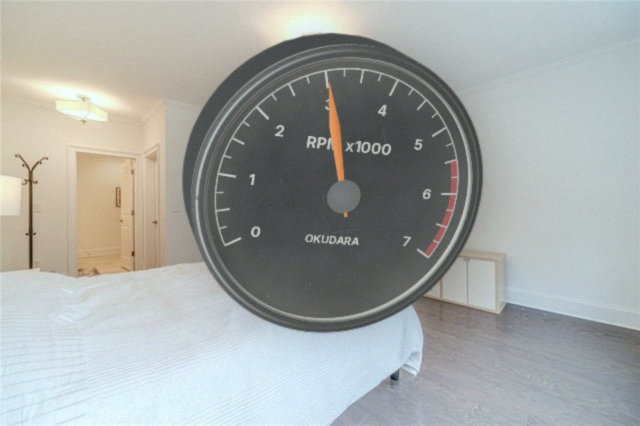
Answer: 3000 rpm
